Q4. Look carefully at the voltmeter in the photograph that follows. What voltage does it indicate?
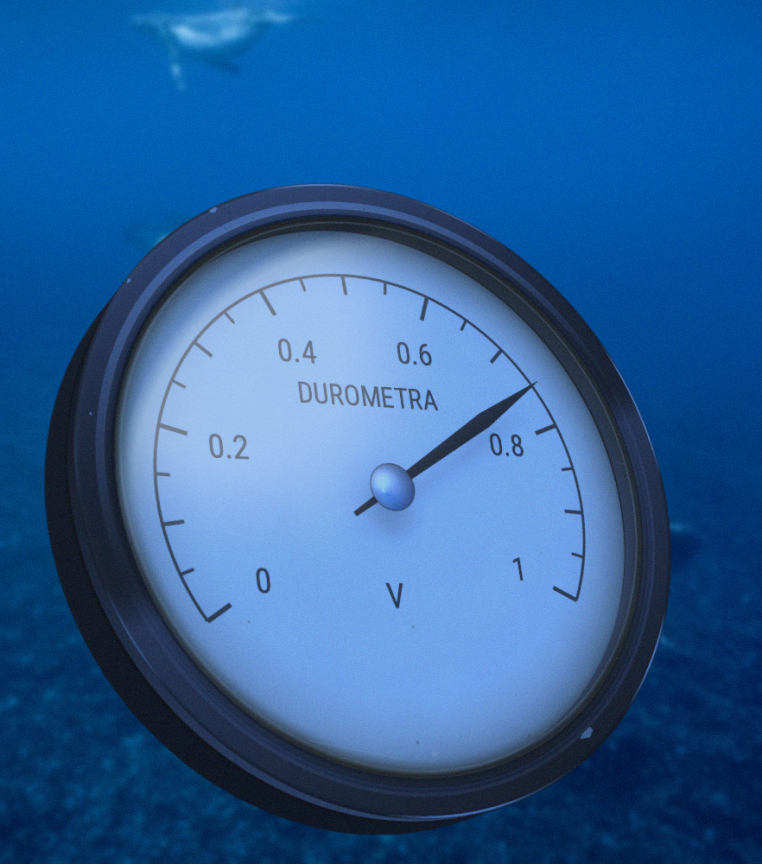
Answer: 0.75 V
